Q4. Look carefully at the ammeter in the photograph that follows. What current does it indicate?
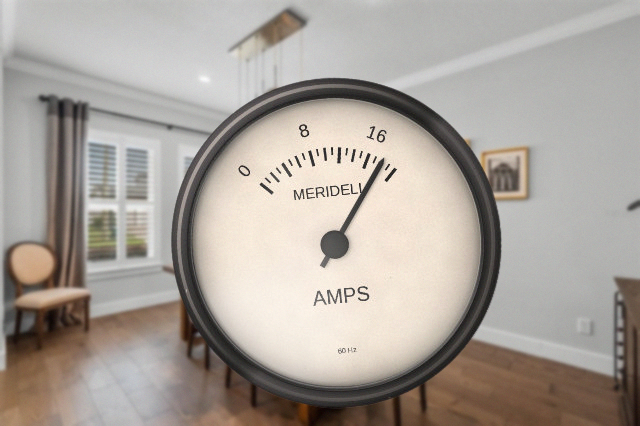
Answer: 18 A
